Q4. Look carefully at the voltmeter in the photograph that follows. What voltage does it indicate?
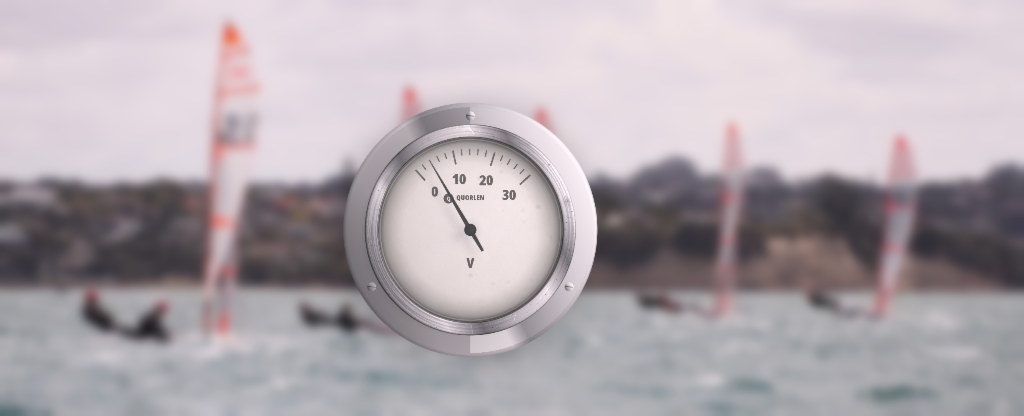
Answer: 4 V
